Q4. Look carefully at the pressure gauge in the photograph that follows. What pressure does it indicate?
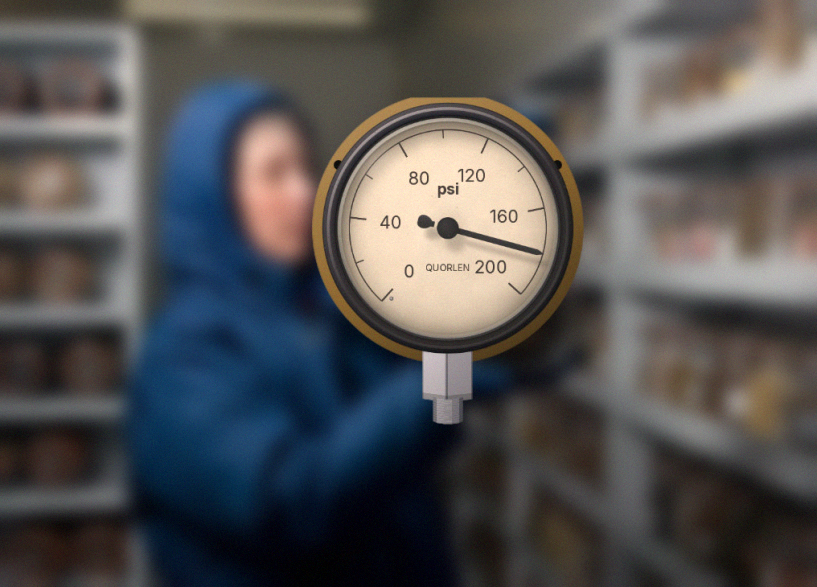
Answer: 180 psi
